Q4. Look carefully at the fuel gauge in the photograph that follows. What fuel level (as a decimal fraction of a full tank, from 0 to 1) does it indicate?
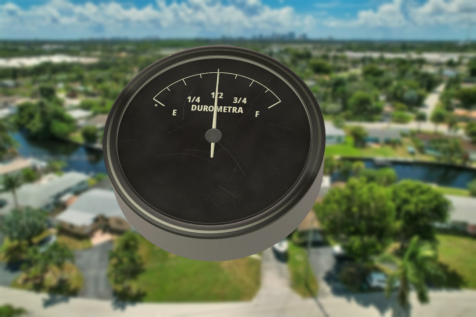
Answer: 0.5
